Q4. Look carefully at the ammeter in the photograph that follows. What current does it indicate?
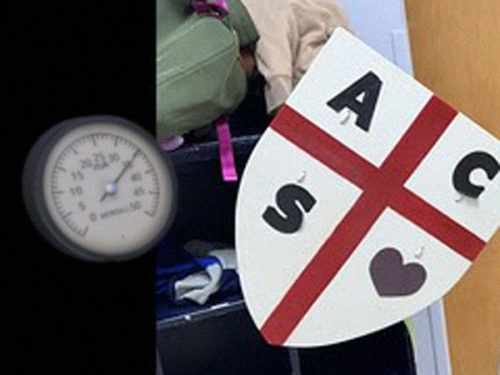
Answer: 35 mA
